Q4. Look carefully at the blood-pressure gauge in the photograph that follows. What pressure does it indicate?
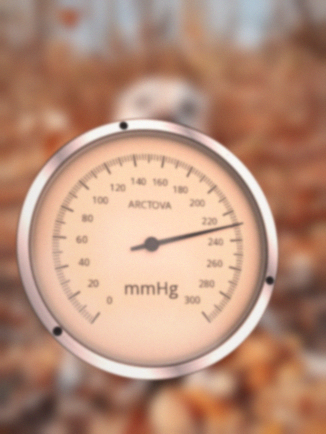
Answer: 230 mmHg
